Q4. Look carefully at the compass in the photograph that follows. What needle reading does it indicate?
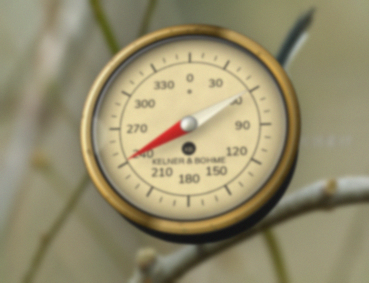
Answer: 240 °
